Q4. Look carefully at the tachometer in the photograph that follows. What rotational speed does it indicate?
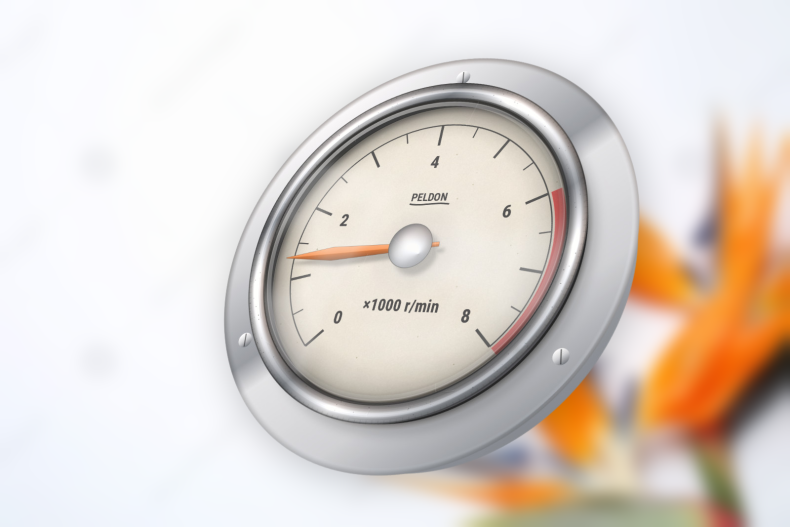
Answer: 1250 rpm
